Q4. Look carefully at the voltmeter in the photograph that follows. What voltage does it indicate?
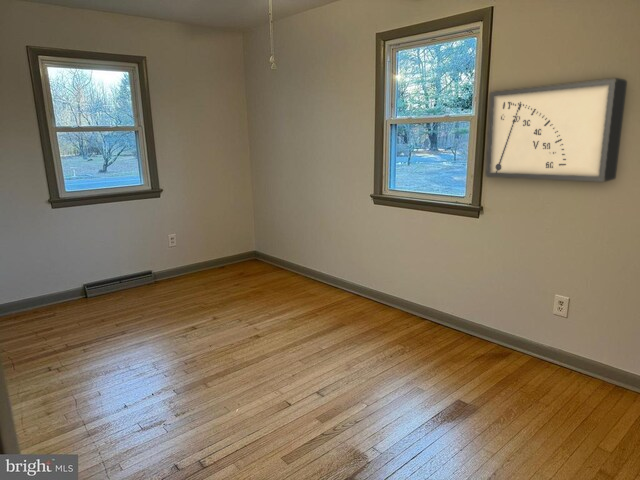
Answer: 20 V
